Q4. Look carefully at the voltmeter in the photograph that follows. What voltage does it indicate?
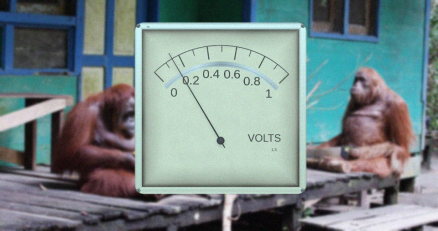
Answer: 0.15 V
